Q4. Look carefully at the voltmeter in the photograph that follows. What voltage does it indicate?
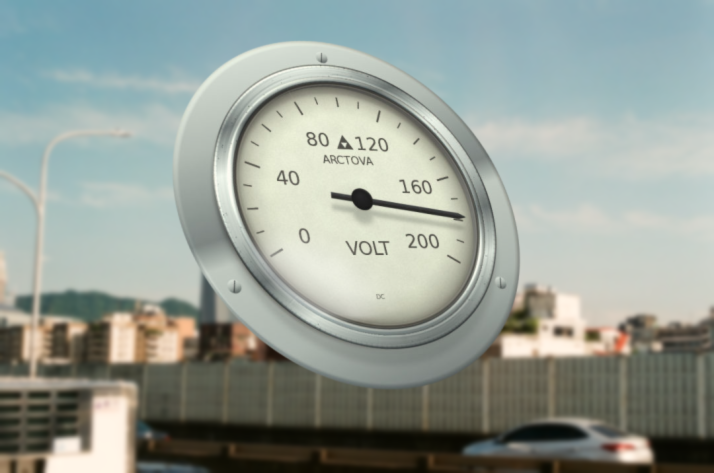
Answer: 180 V
